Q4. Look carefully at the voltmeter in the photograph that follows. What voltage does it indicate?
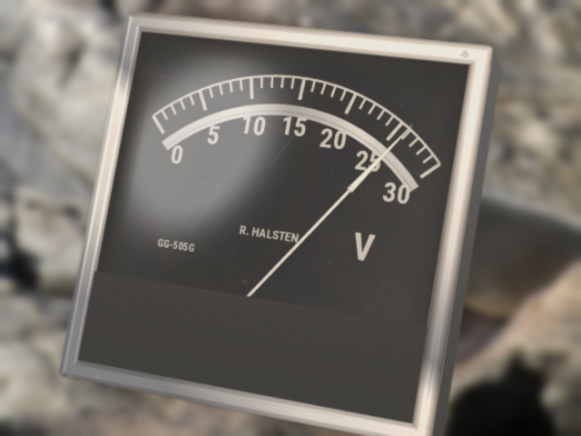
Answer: 26 V
